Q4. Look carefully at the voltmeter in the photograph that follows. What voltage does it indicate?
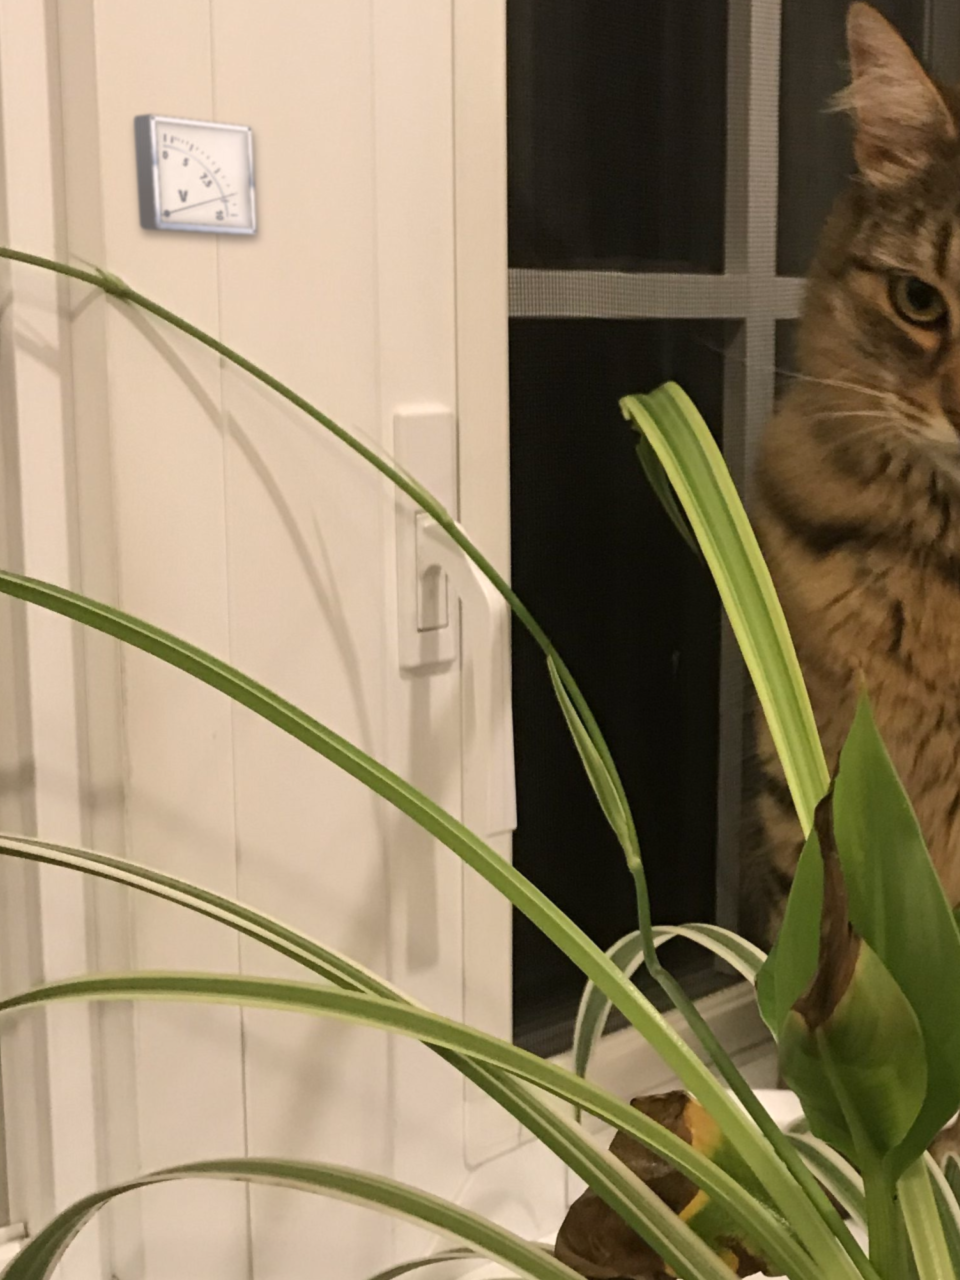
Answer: 9 V
